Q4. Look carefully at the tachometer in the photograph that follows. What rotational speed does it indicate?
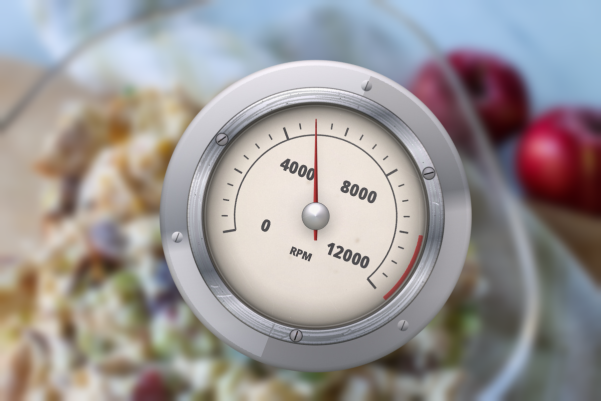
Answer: 5000 rpm
